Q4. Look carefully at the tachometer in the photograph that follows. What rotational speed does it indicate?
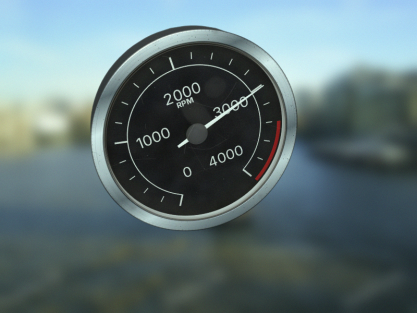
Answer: 3000 rpm
